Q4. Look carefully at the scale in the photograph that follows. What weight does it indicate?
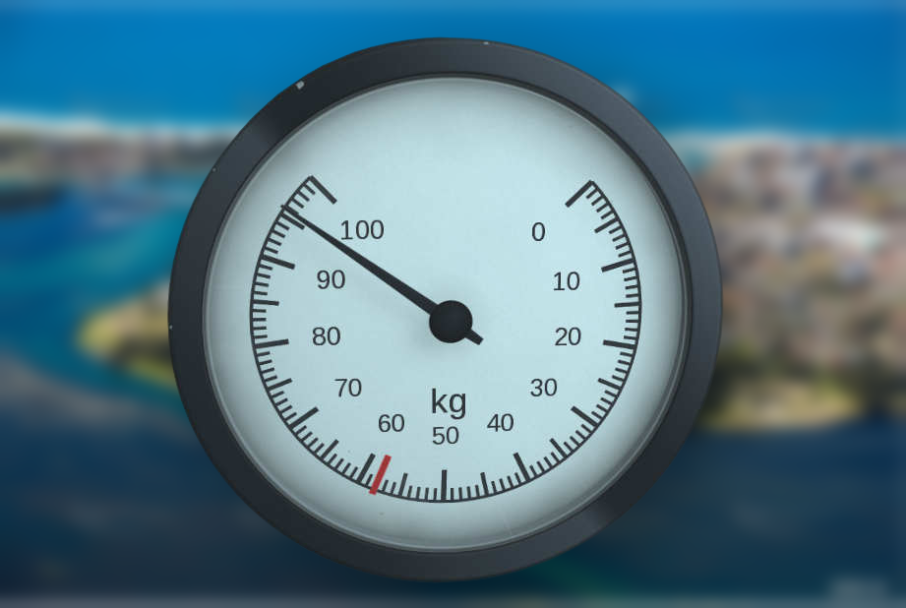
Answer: 96 kg
